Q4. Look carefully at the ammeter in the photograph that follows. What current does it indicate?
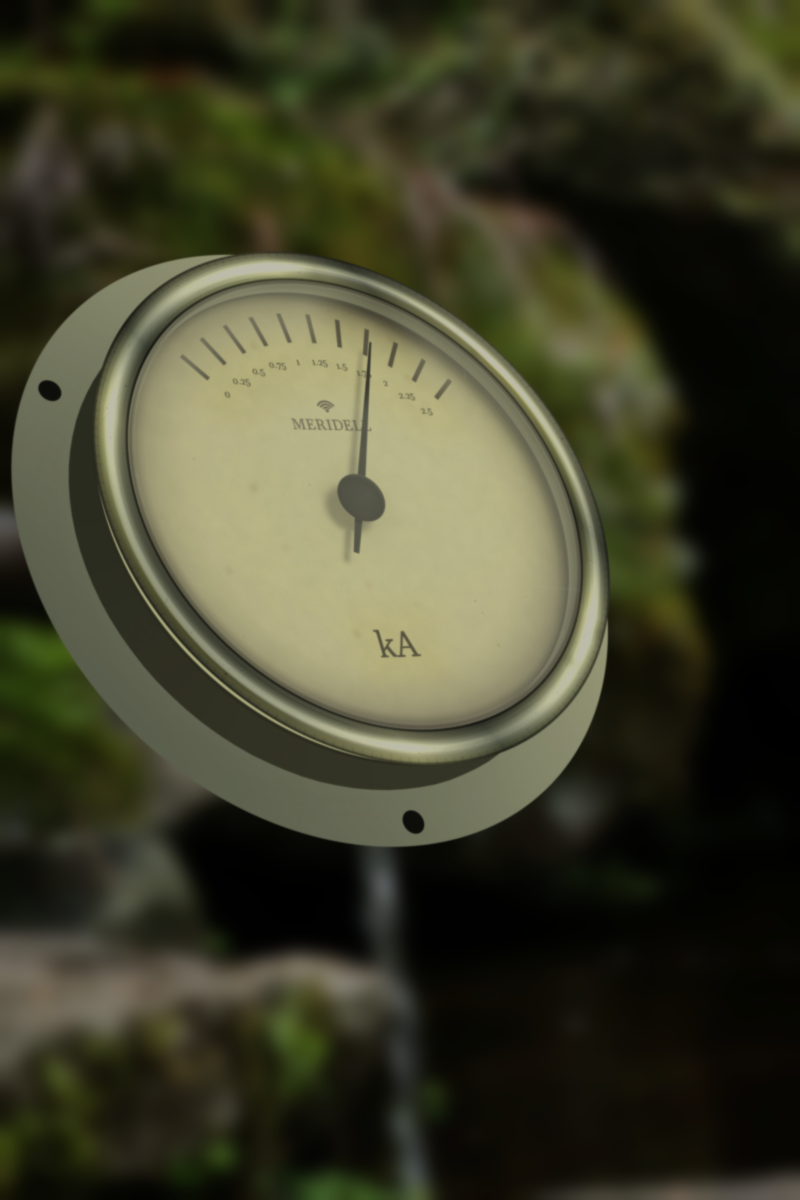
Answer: 1.75 kA
